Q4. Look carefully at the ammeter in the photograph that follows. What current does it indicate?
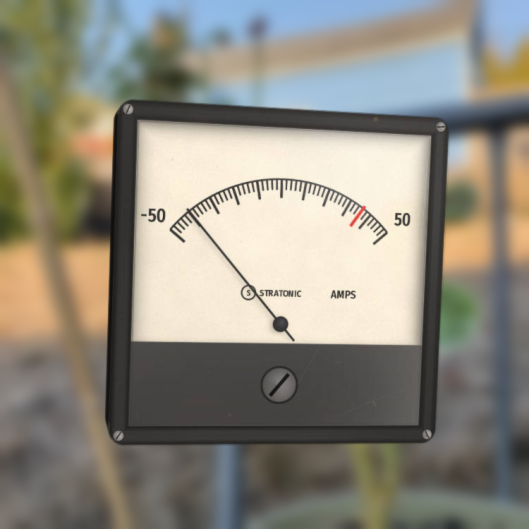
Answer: -40 A
